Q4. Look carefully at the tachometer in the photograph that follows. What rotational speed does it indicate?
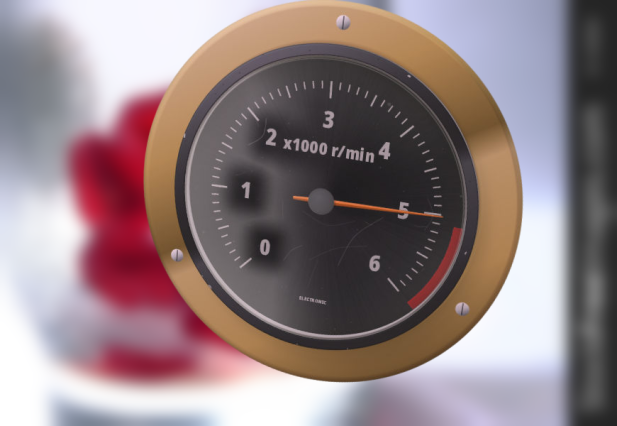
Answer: 5000 rpm
